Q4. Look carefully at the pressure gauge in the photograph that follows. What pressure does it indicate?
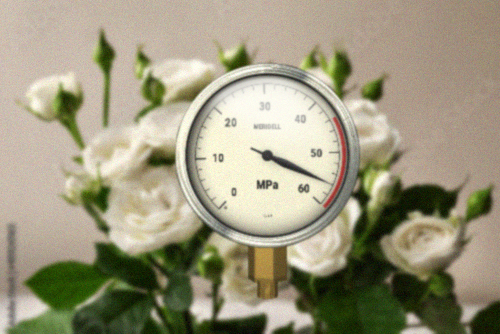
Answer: 56 MPa
